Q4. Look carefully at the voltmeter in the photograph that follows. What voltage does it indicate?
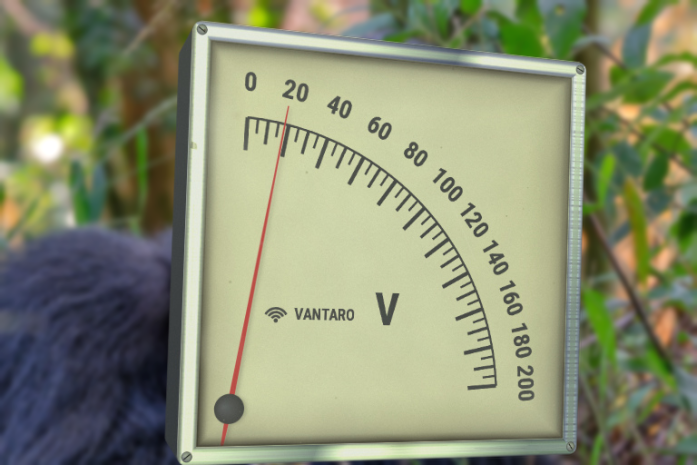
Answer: 17.5 V
